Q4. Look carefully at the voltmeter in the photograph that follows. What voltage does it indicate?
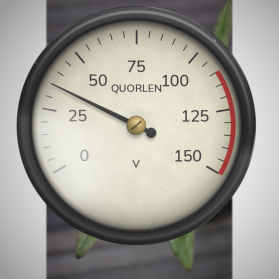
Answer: 35 V
